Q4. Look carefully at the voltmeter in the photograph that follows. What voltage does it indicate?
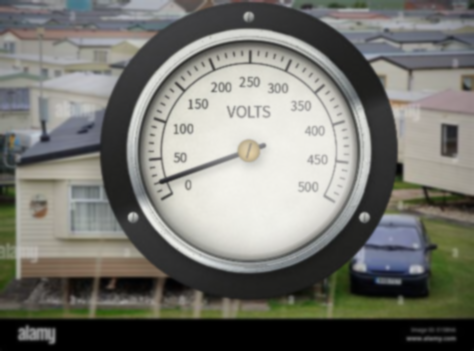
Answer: 20 V
